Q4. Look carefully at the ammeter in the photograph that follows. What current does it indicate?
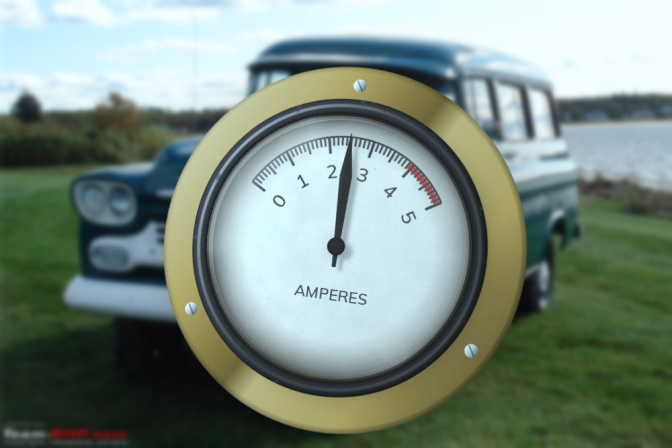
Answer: 2.5 A
